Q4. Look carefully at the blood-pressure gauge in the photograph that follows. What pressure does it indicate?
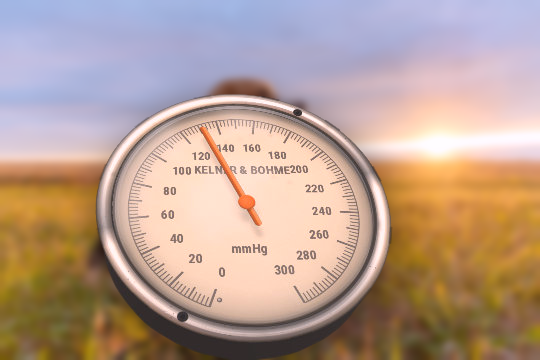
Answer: 130 mmHg
